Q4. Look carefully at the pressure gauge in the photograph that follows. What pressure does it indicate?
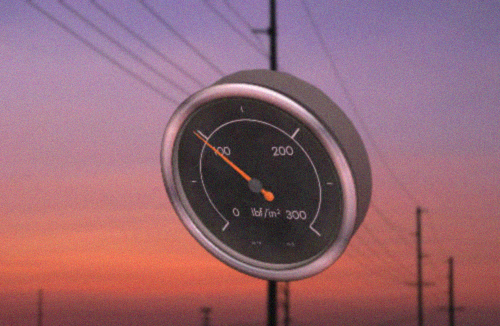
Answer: 100 psi
